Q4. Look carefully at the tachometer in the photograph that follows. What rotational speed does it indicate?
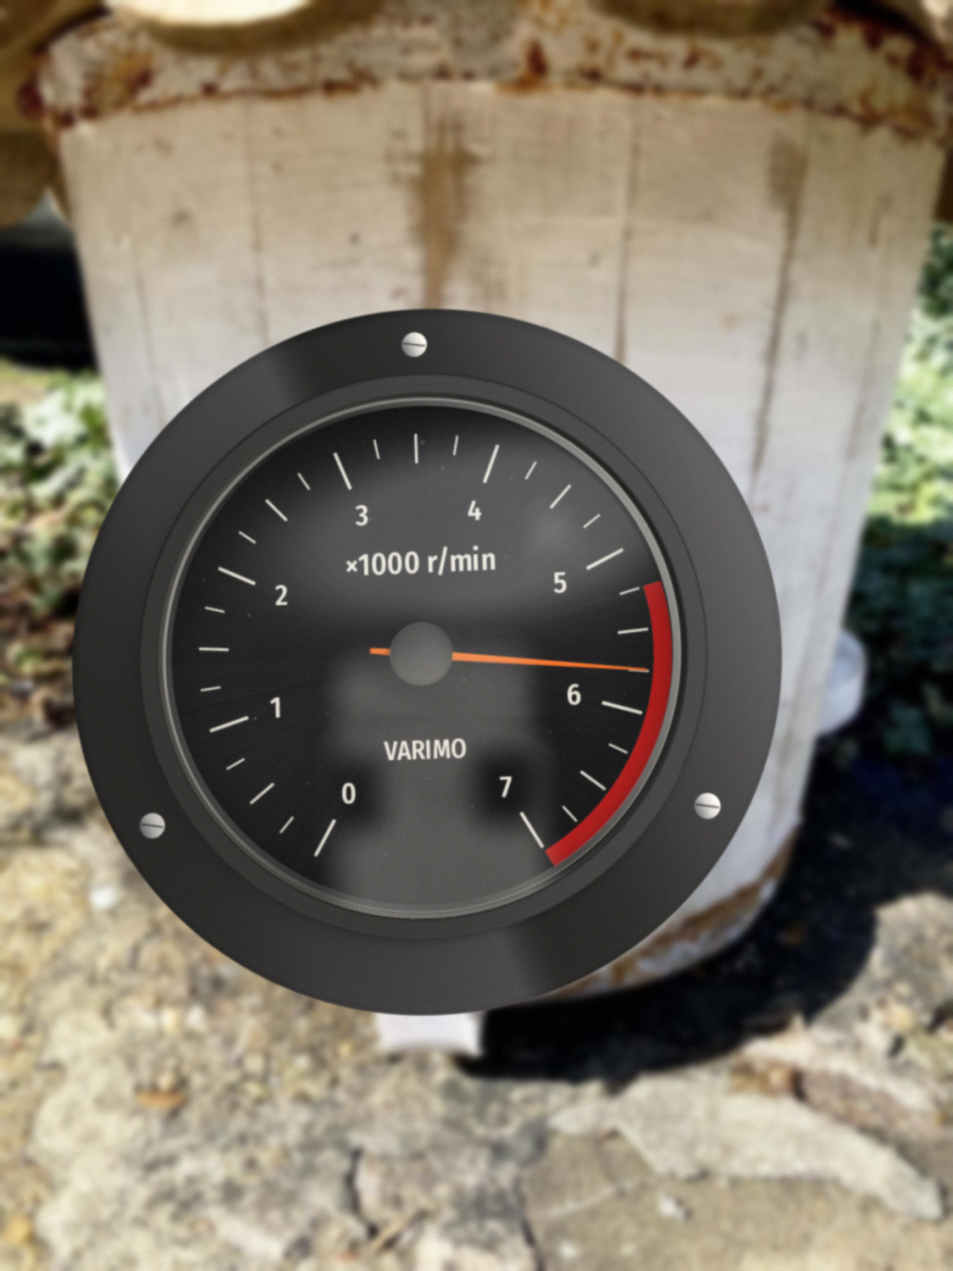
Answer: 5750 rpm
